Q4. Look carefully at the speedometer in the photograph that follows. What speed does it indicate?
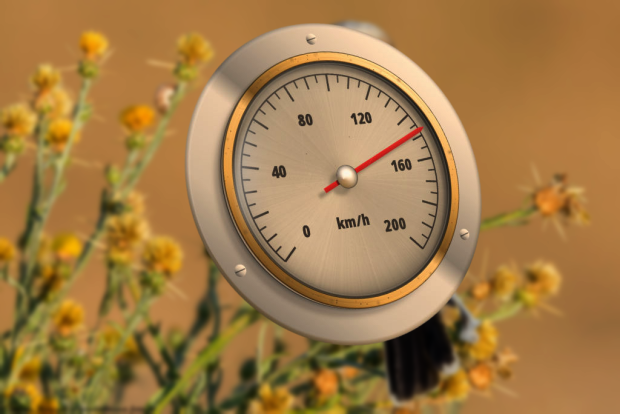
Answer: 147.5 km/h
